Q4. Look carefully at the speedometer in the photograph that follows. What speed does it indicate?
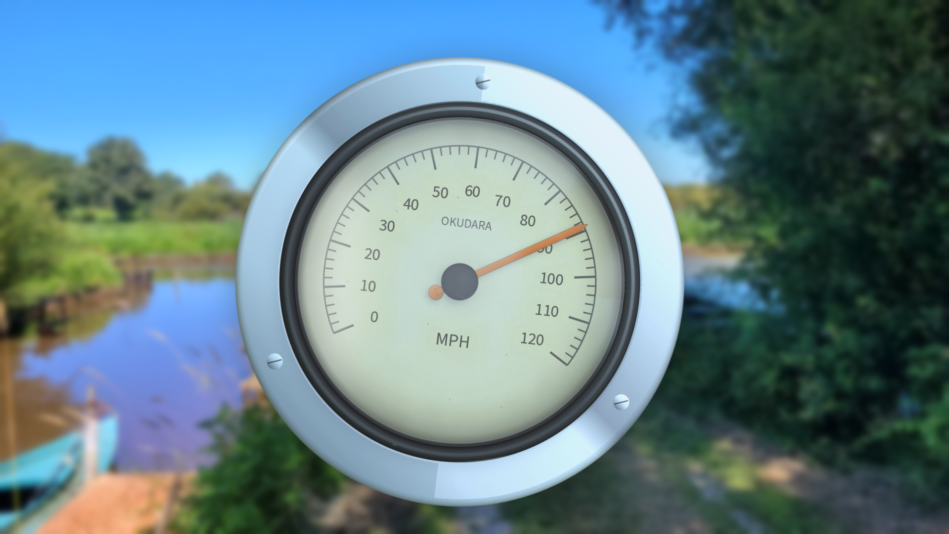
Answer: 89 mph
